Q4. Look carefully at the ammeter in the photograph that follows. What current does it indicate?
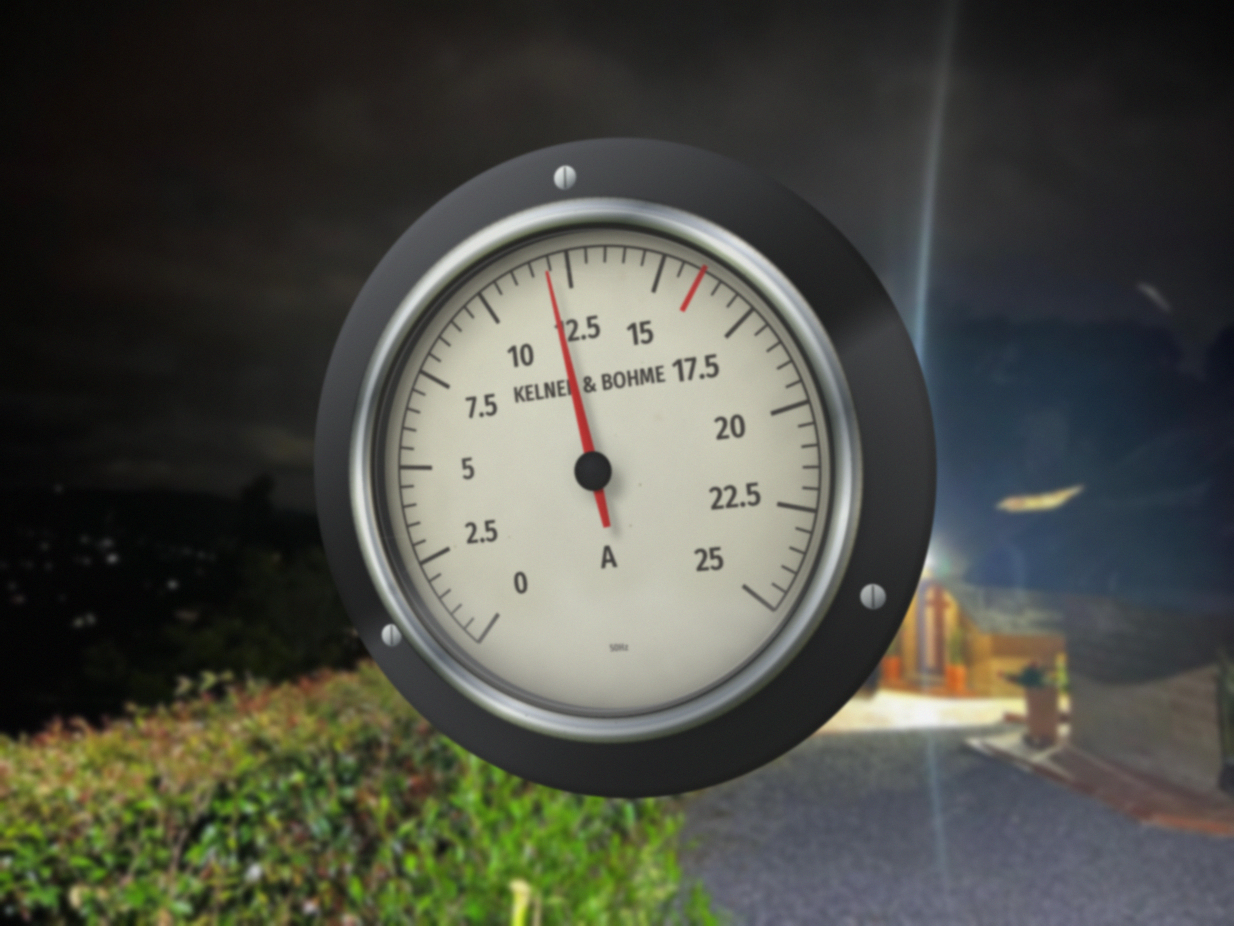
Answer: 12 A
